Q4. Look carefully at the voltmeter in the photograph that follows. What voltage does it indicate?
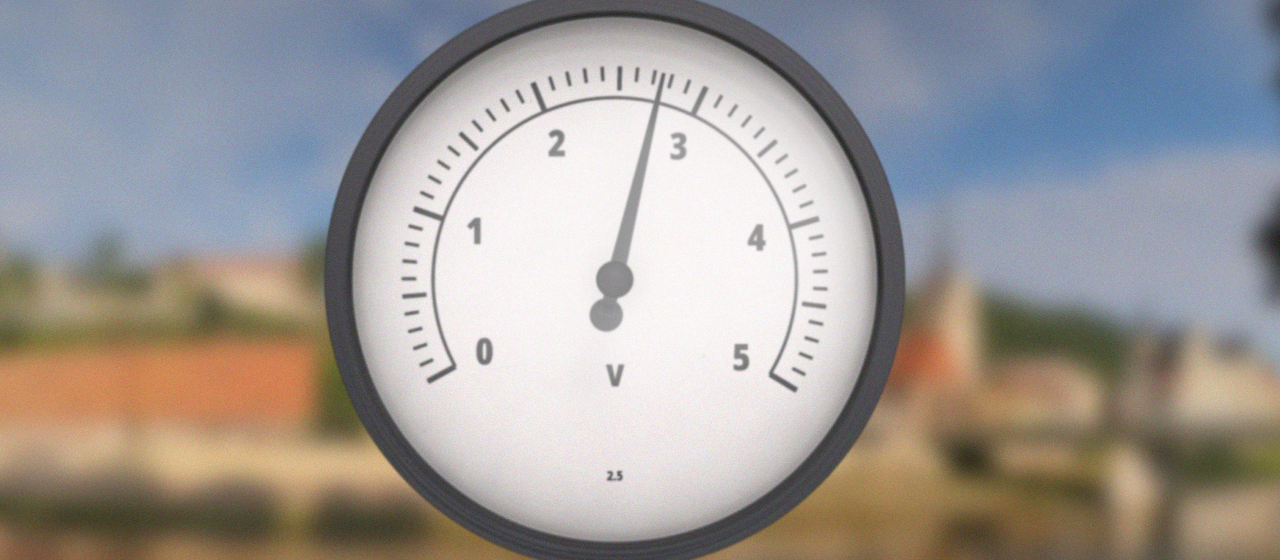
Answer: 2.75 V
